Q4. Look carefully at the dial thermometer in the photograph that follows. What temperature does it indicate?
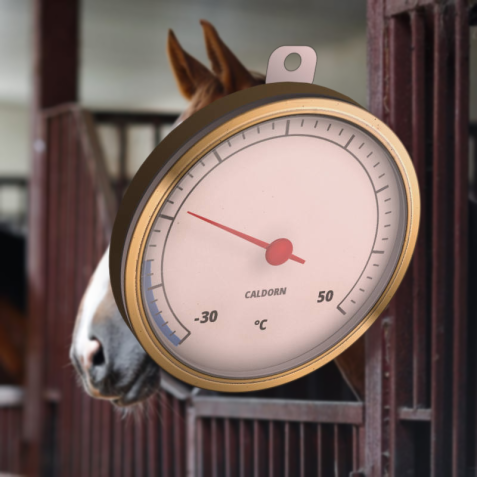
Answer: -8 °C
